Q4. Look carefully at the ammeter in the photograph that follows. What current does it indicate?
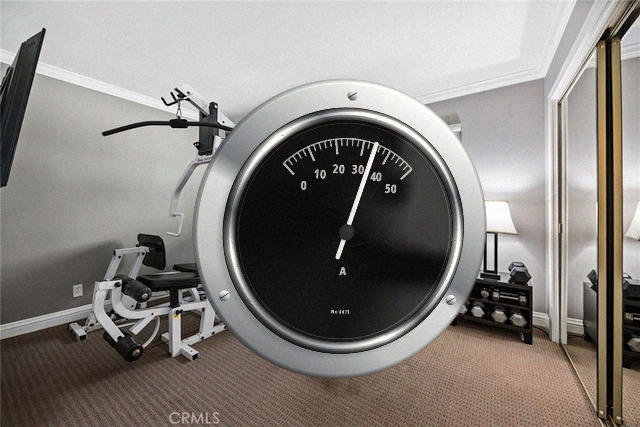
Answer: 34 A
